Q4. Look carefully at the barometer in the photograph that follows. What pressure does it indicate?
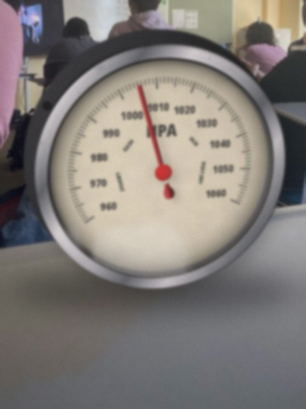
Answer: 1005 hPa
